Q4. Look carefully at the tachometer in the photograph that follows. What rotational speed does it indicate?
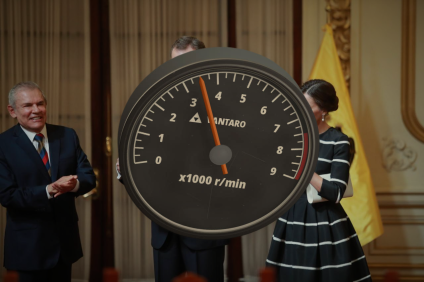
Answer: 3500 rpm
